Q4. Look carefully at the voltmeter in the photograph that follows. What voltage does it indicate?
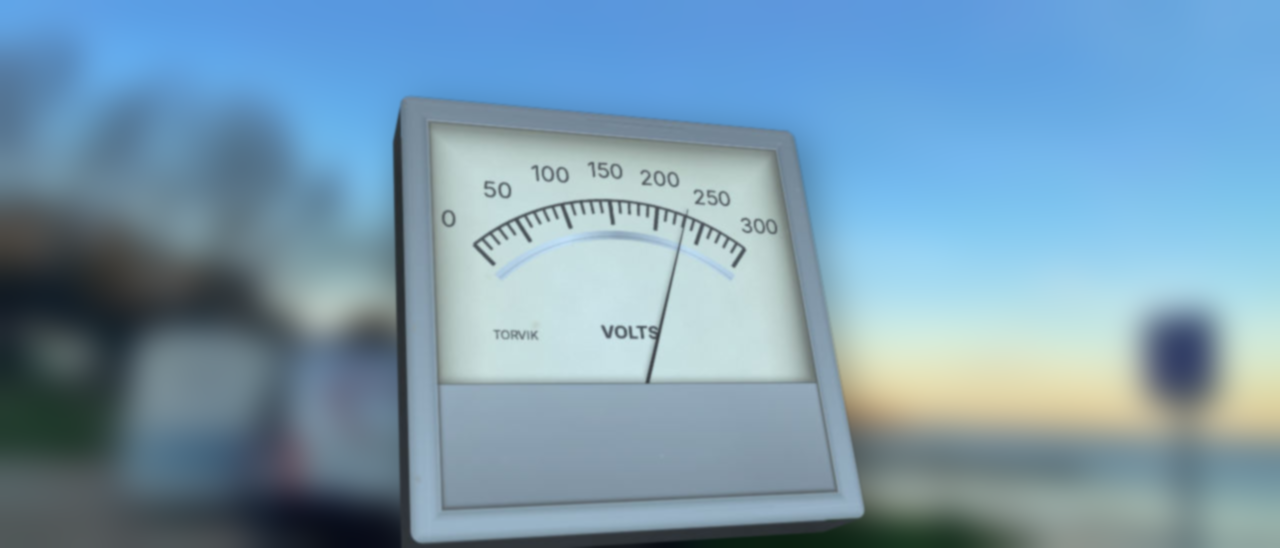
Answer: 230 V
